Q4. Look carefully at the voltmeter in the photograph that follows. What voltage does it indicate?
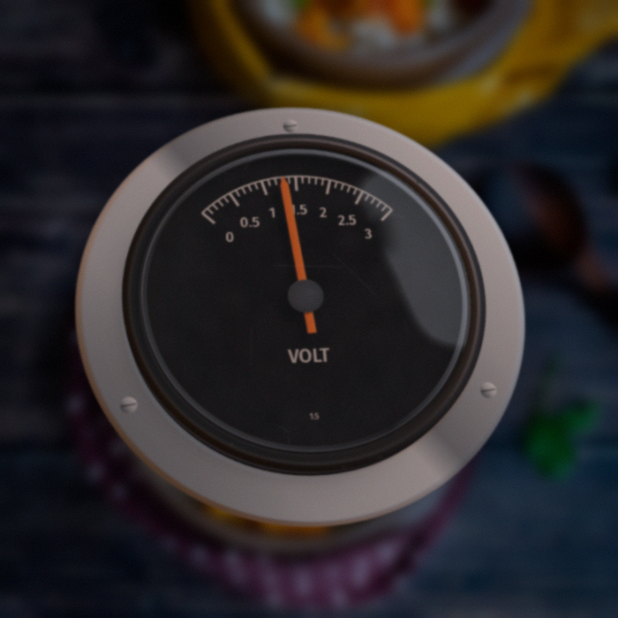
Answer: 1.3 V
